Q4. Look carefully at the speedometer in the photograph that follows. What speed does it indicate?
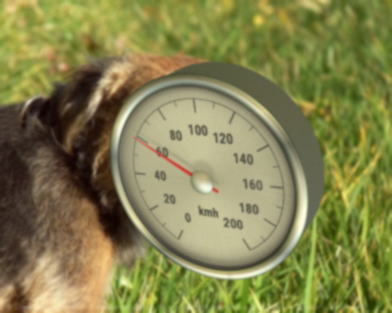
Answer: 60 km/h
